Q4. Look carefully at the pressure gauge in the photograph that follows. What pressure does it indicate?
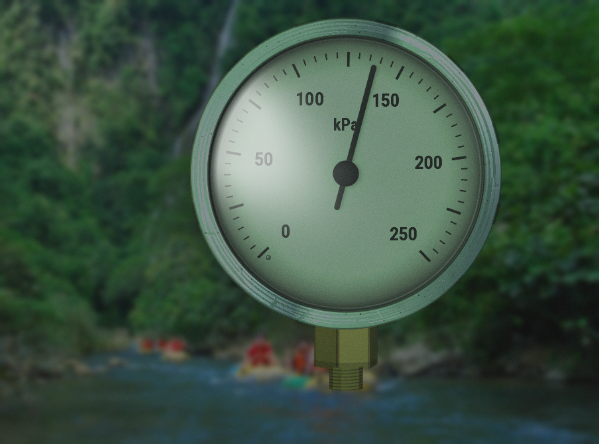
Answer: 137.5 kPa
